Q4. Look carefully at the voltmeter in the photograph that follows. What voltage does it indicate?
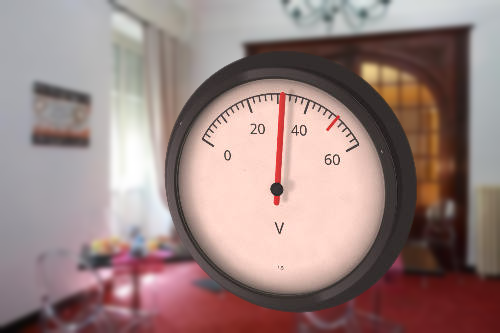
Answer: 32 V
